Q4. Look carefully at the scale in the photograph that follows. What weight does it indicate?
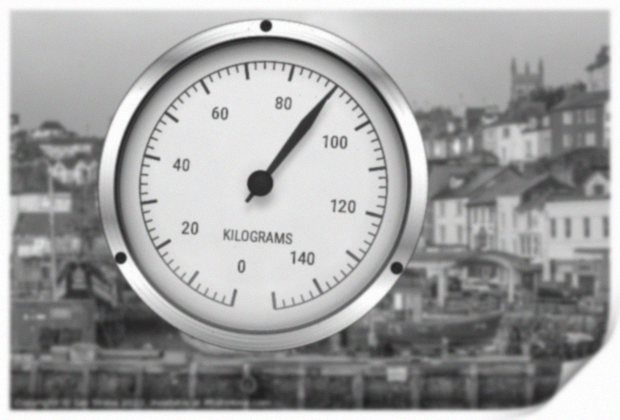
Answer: 90 kg
